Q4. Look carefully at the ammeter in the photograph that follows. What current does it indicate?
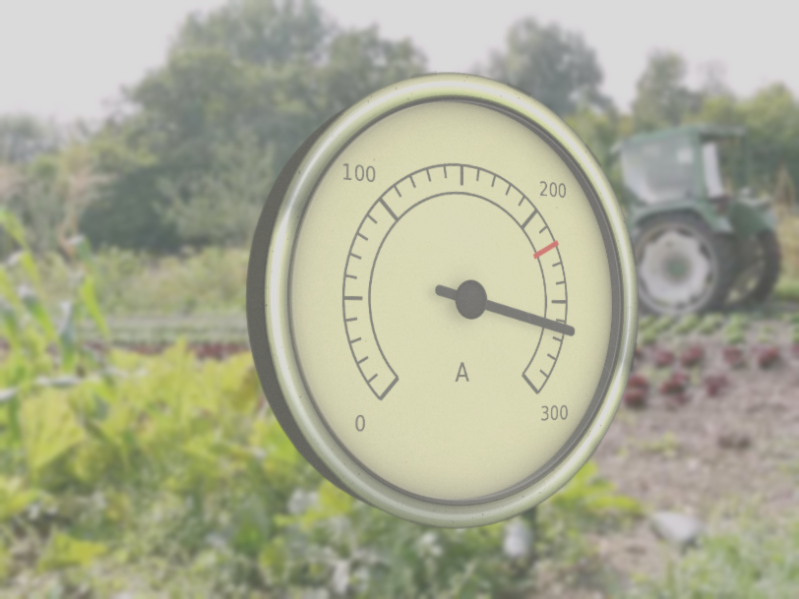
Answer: 265 A
